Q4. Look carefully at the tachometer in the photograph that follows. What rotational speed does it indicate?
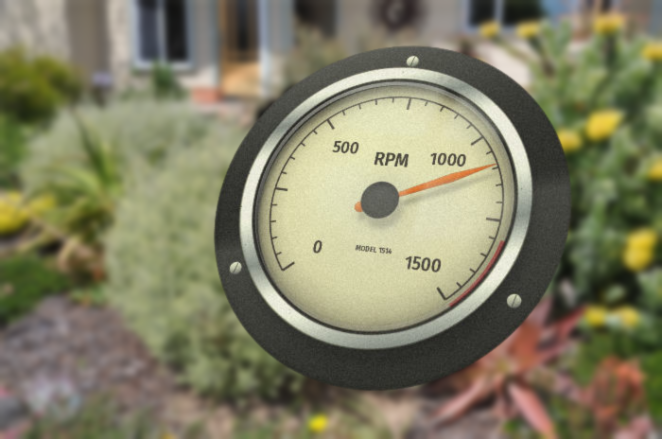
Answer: 1100 rpm
